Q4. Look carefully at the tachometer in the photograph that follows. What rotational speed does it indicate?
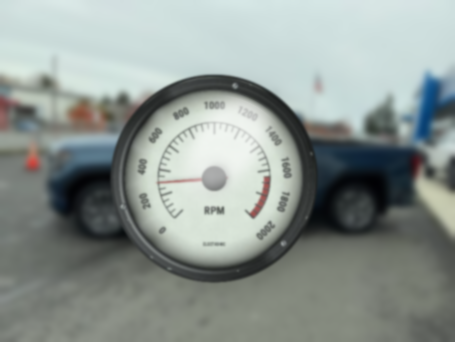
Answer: 300 rpm
